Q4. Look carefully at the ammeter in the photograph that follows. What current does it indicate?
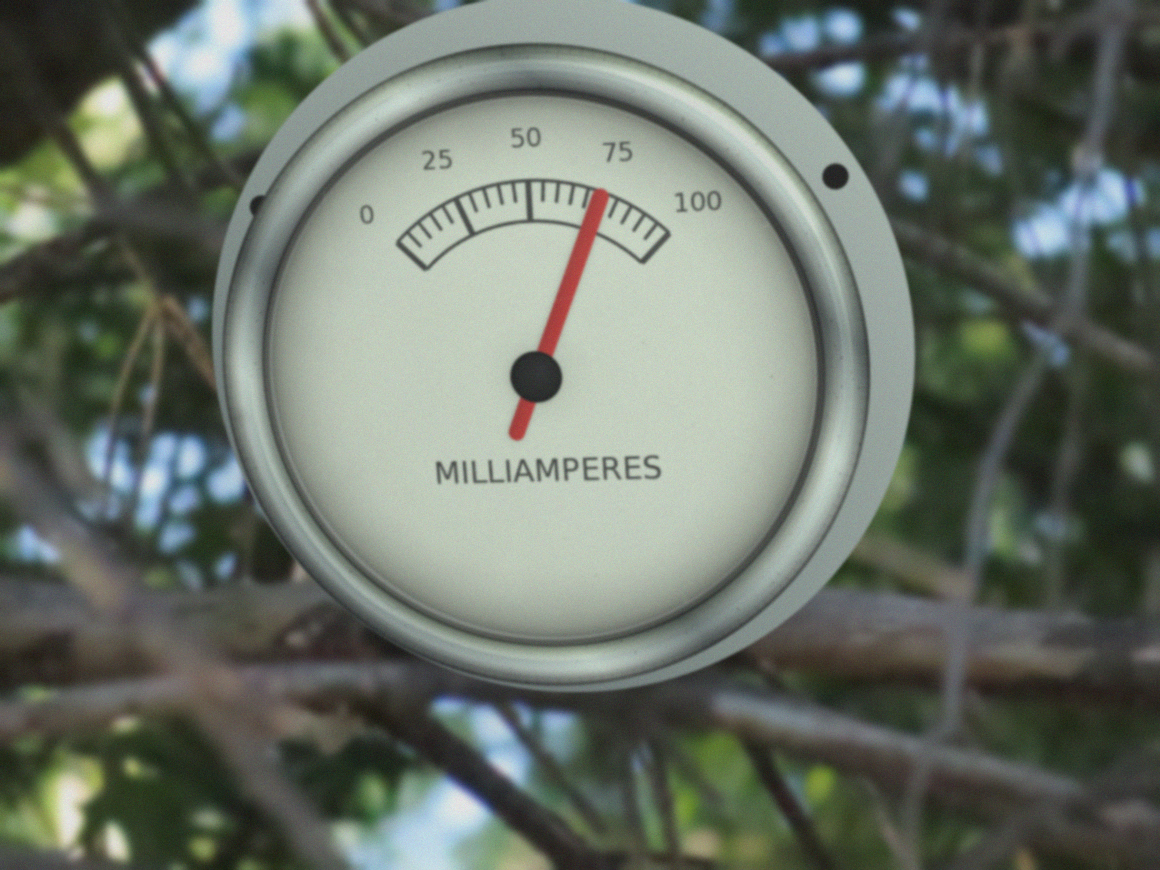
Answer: 75 mA
